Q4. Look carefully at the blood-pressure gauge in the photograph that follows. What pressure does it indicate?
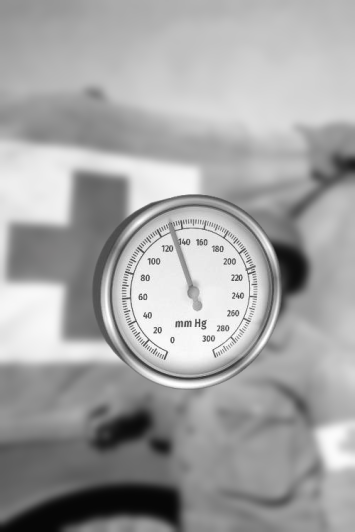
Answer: 130 mmHg
